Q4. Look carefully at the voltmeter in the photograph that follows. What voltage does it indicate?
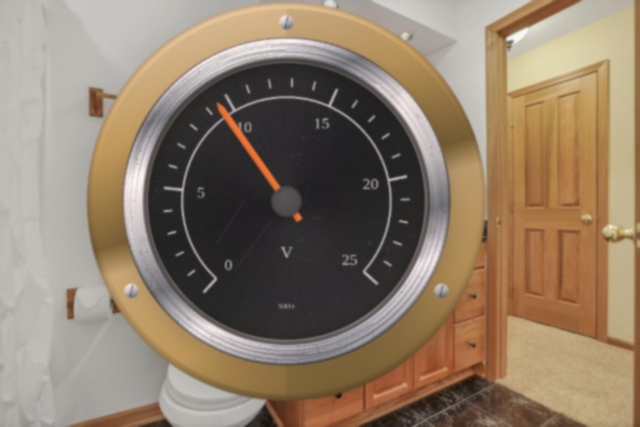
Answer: 9.5 V
